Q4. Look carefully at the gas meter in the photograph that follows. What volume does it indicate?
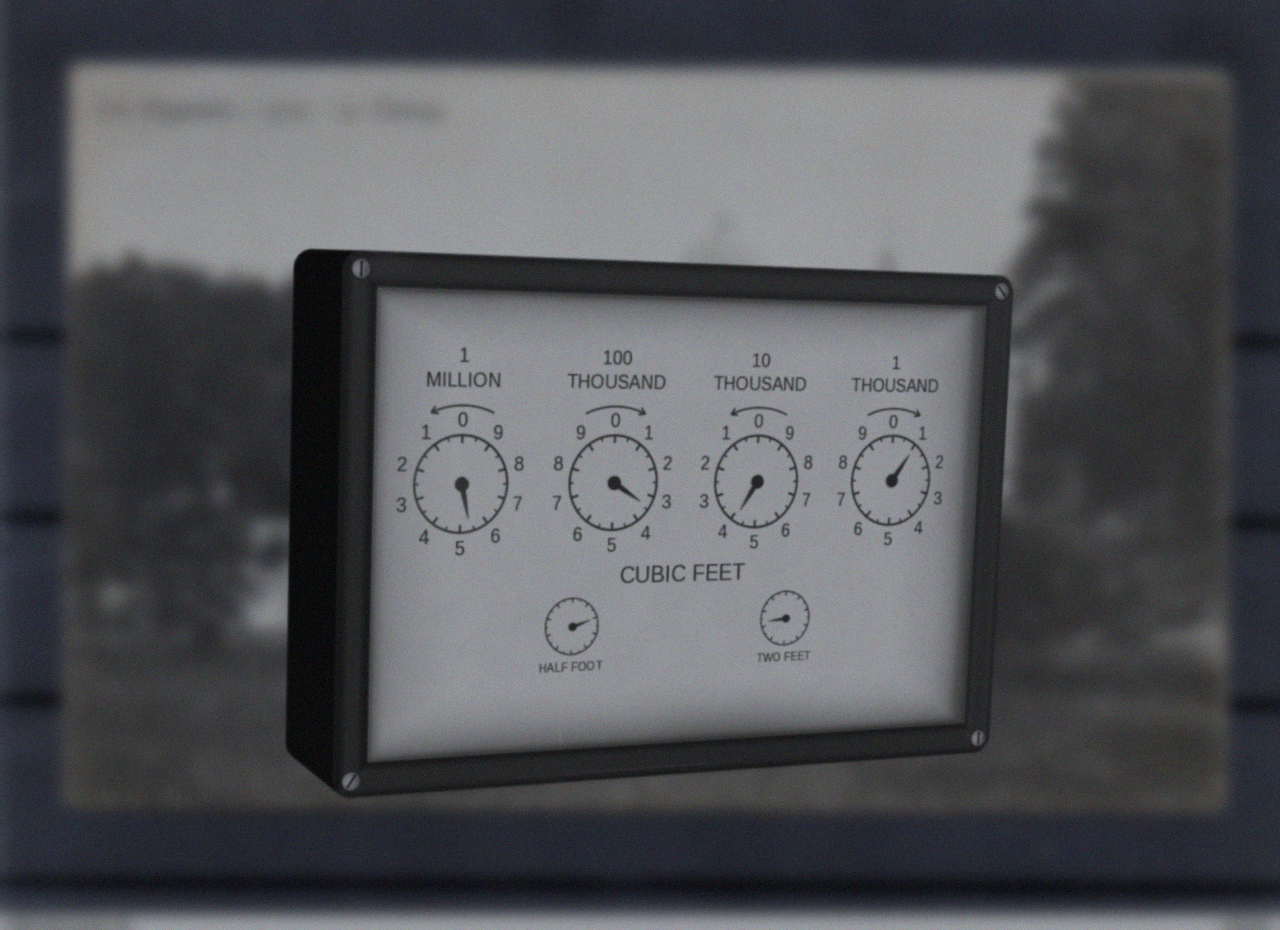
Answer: 534100 ft³
